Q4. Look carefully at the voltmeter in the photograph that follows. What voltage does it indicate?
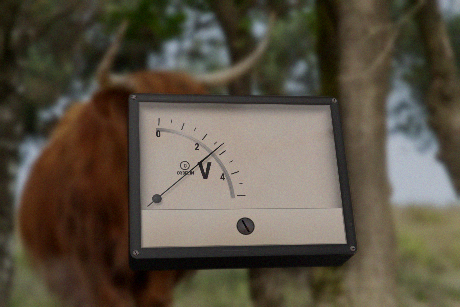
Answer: 2.75 V
